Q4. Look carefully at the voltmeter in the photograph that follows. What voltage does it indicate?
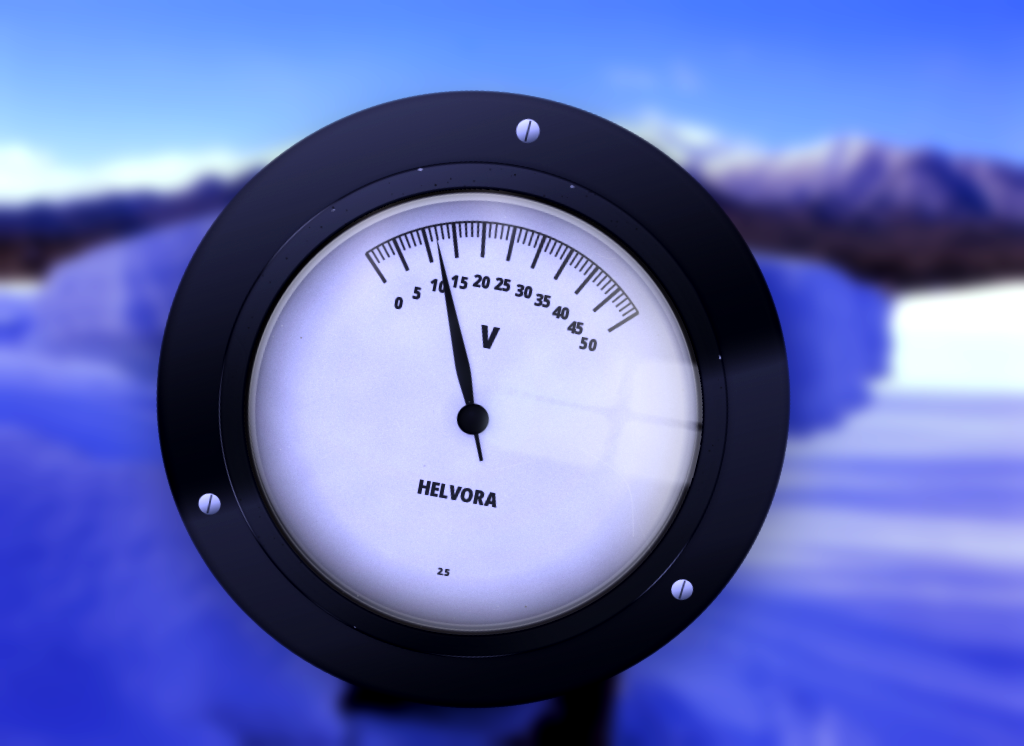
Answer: 12 V
